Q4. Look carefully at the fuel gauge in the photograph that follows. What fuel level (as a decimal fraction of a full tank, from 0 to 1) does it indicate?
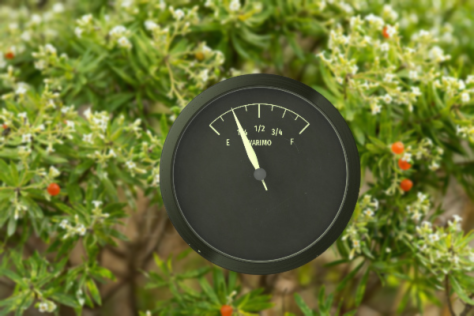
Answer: 0.25
